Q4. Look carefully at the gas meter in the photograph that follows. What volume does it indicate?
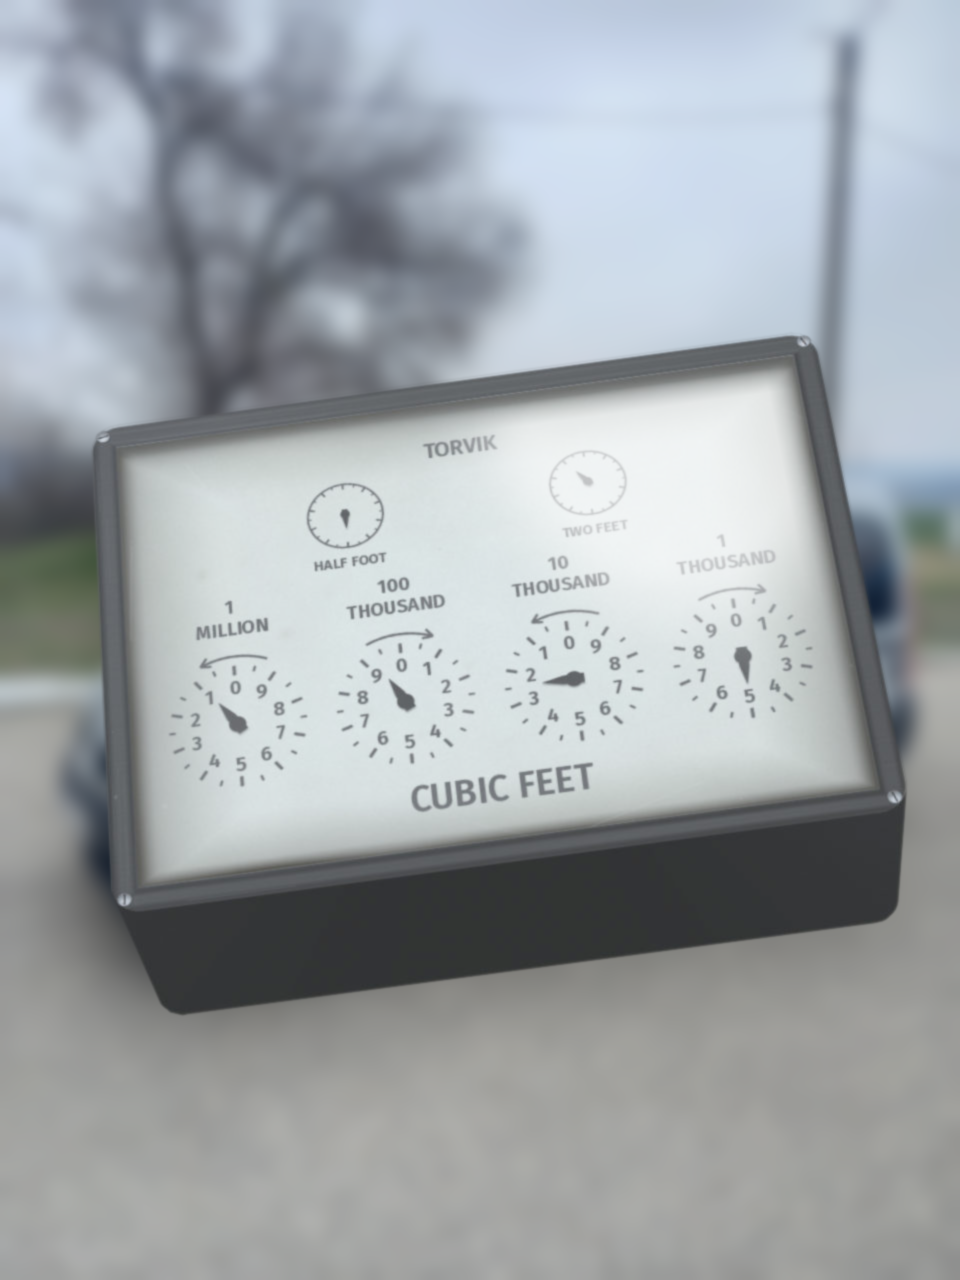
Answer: 92500 ft³
